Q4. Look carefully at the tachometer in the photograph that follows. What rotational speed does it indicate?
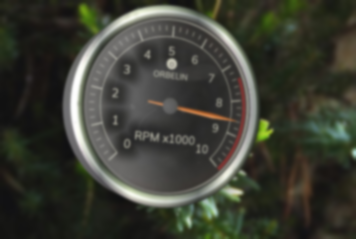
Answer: 8600 rpm
